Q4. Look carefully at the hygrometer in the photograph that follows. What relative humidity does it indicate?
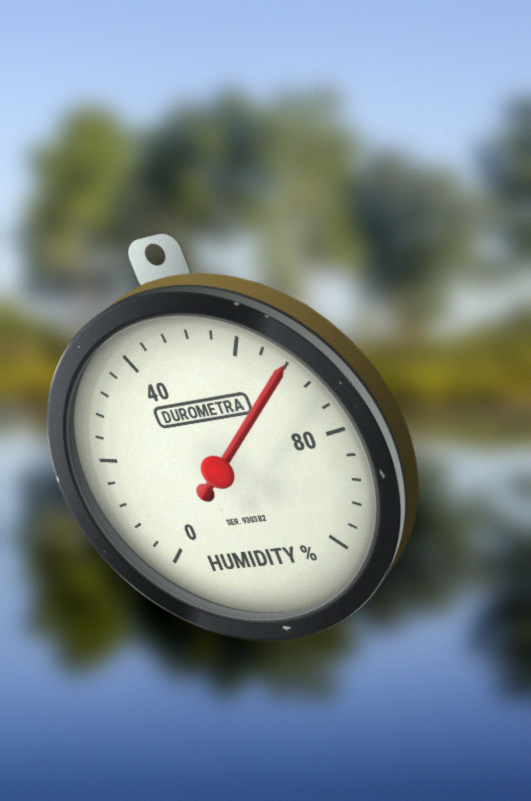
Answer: 68 %
